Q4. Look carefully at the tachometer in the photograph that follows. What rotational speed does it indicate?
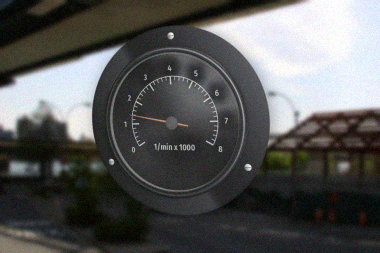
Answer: 1400 rpm
